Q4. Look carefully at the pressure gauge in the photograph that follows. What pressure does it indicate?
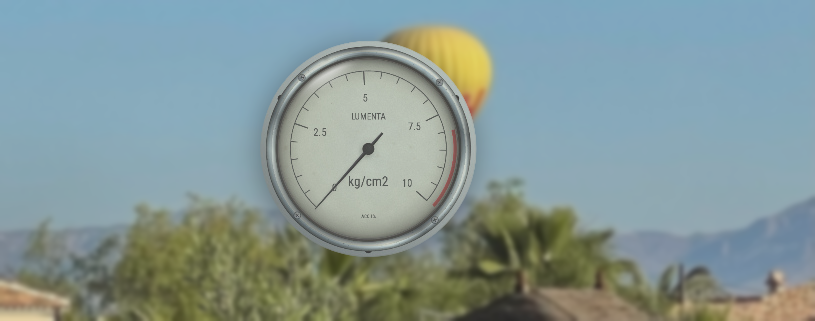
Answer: 0 kg/cm²
